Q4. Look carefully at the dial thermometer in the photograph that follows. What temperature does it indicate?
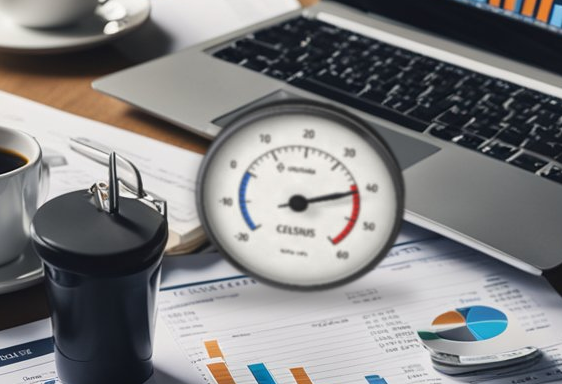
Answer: 40 °C
